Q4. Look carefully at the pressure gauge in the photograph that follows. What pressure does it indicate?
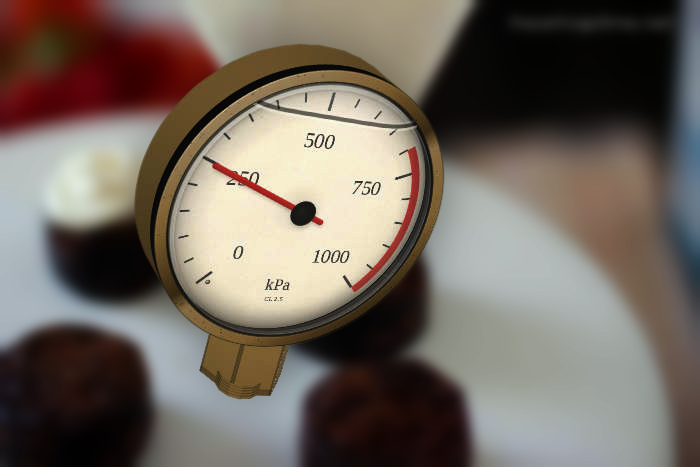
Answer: 250 kPa
